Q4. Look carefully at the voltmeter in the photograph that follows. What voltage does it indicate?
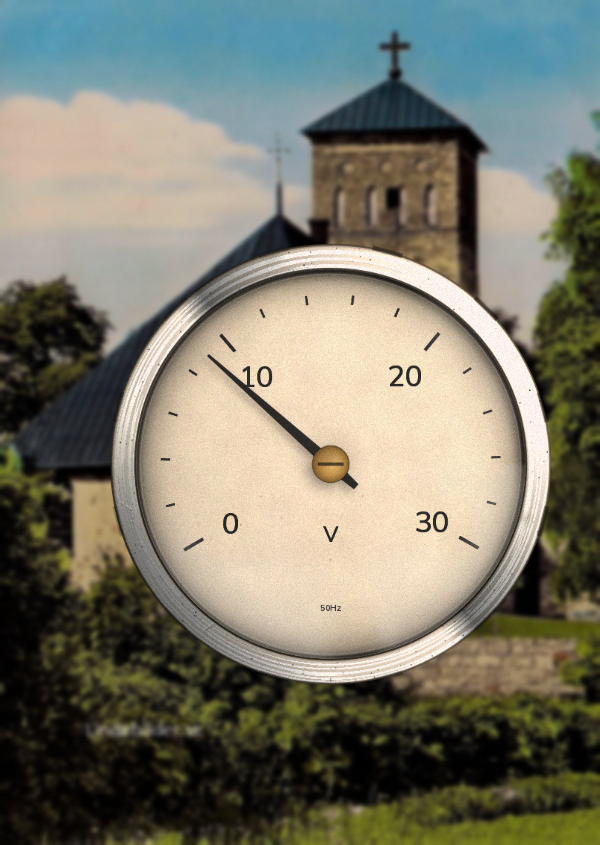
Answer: 9 V
